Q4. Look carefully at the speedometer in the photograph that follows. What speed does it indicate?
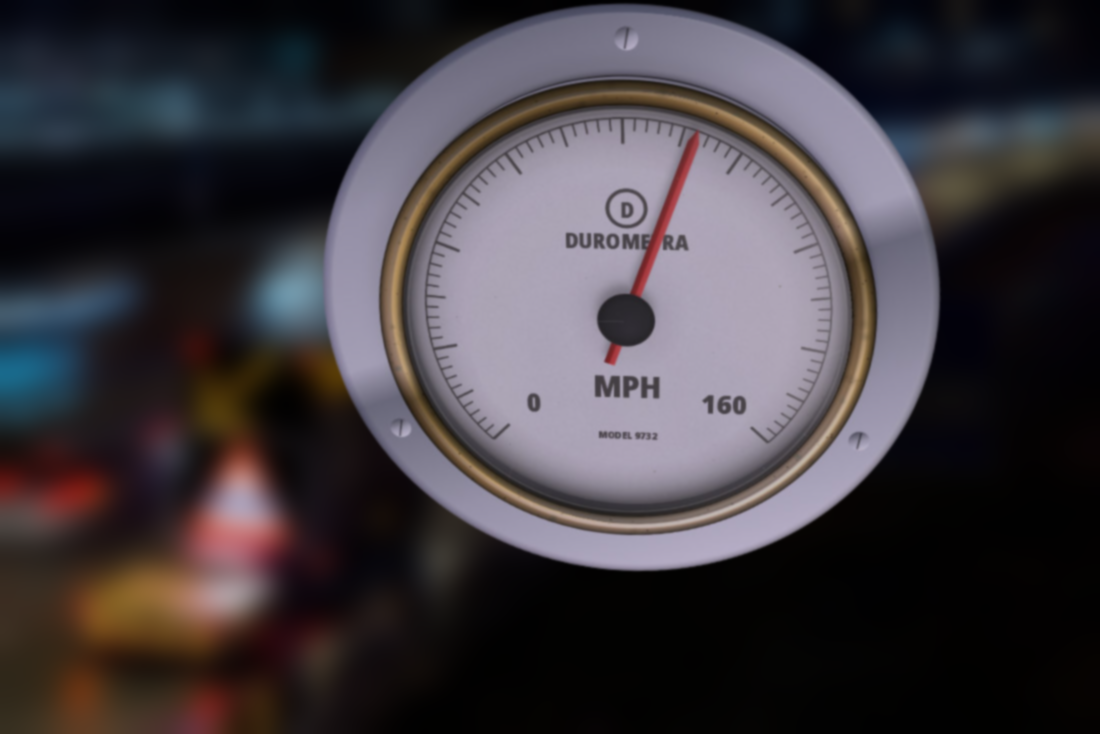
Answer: 92 mph
